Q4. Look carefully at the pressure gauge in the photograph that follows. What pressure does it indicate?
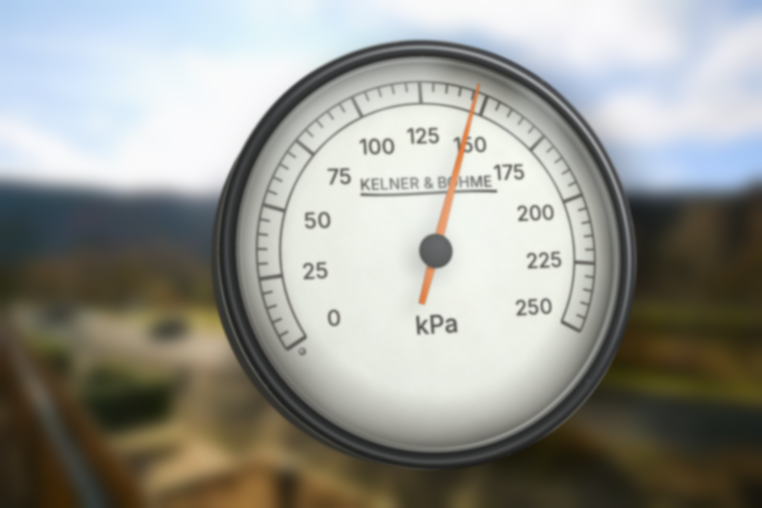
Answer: 145 kPa
